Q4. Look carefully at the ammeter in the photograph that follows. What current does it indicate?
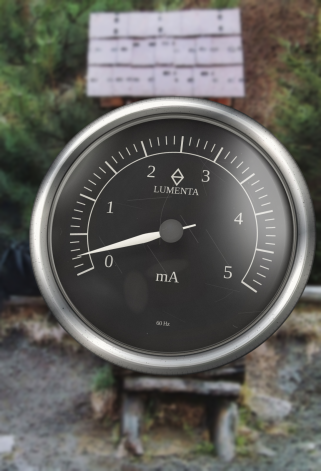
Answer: 0.2 mA
